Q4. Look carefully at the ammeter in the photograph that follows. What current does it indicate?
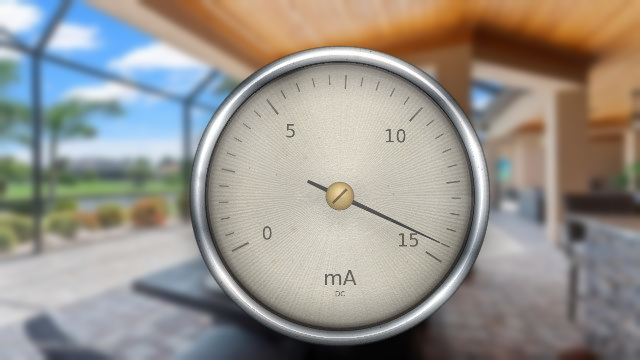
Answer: 14.5 mA
